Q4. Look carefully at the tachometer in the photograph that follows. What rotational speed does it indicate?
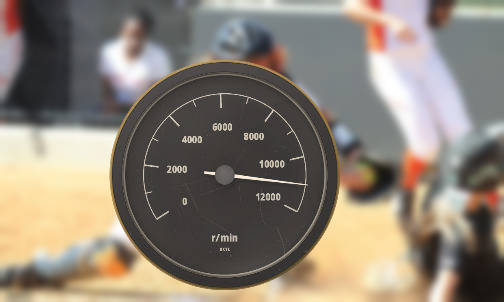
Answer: 11000 rpm
